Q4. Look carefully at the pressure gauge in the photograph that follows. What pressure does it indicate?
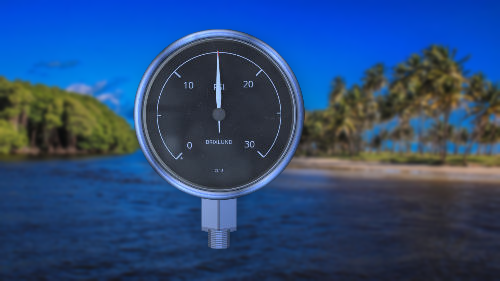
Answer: 15 psi
